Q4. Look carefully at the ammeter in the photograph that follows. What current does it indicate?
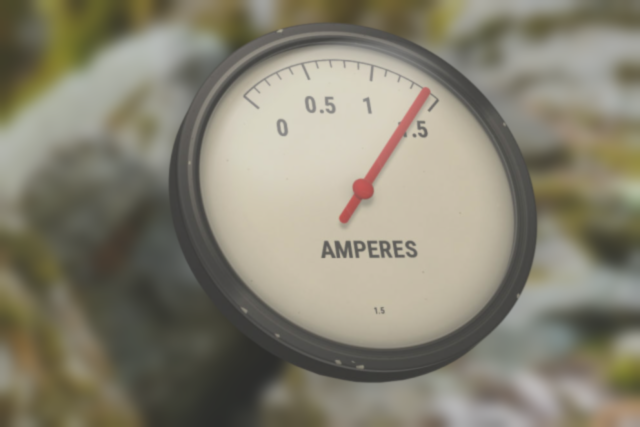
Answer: 1.4 A
